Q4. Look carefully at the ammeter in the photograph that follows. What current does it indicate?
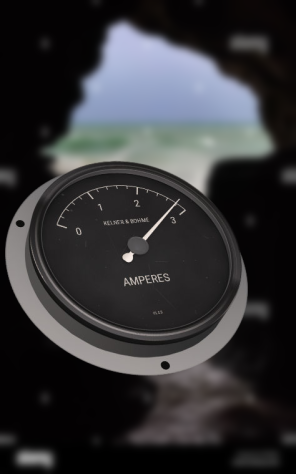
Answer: 2.8 A
